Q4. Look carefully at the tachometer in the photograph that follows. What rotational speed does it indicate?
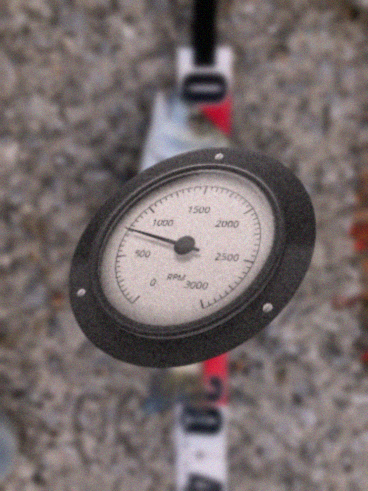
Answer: 750 rpm
